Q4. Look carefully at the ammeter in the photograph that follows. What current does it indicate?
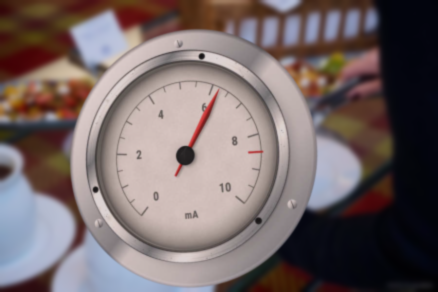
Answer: 6.25 mA
